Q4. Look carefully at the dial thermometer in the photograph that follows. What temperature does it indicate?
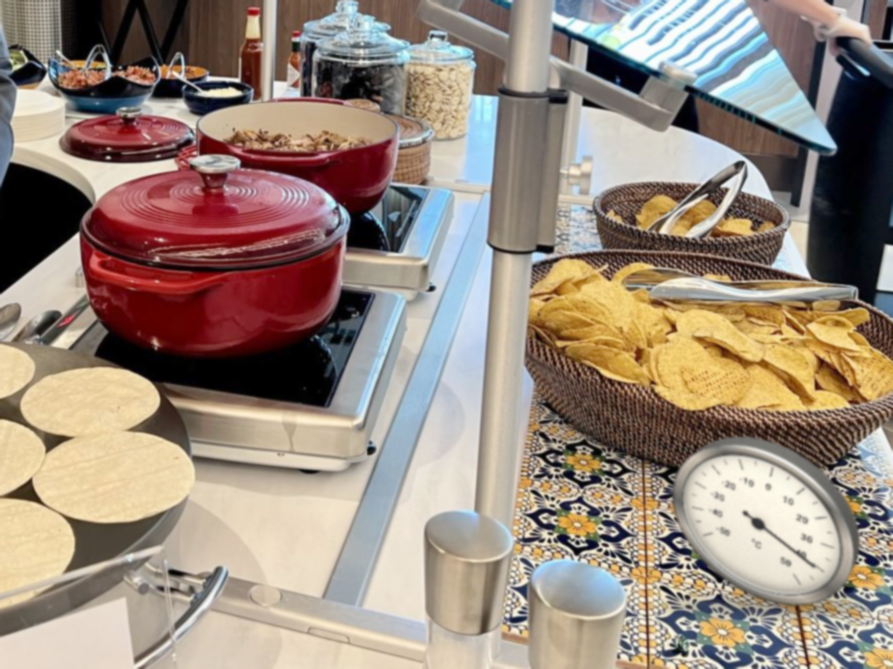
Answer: 40 °C
